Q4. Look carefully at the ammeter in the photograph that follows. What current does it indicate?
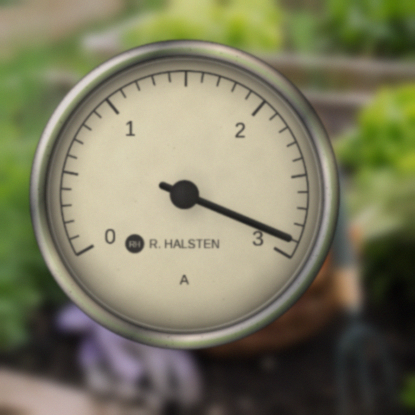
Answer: 2.9 A
